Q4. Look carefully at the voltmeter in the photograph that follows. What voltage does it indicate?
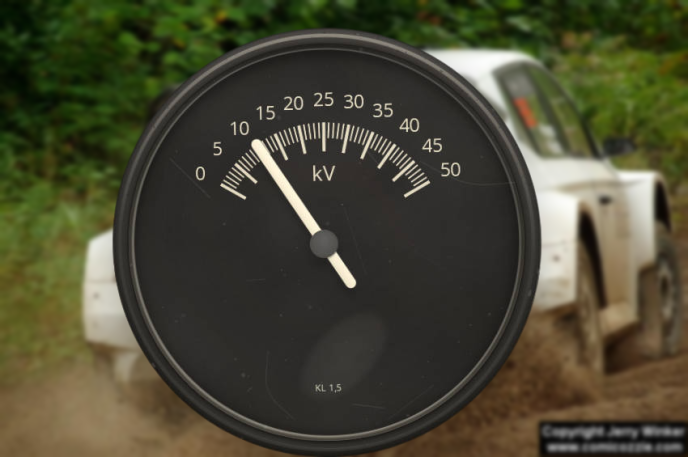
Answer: 11 kV
